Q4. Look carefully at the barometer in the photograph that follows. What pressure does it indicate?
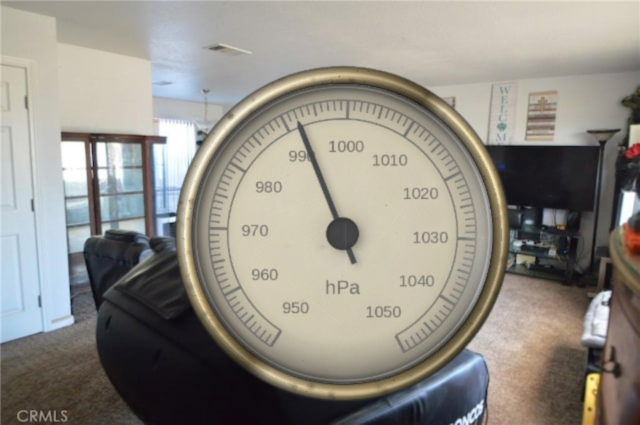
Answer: 992 hPa
